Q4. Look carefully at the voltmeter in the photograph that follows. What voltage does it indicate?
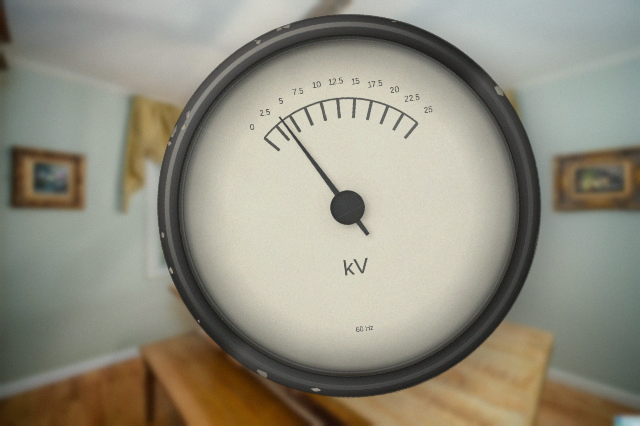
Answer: 3.75 kV
